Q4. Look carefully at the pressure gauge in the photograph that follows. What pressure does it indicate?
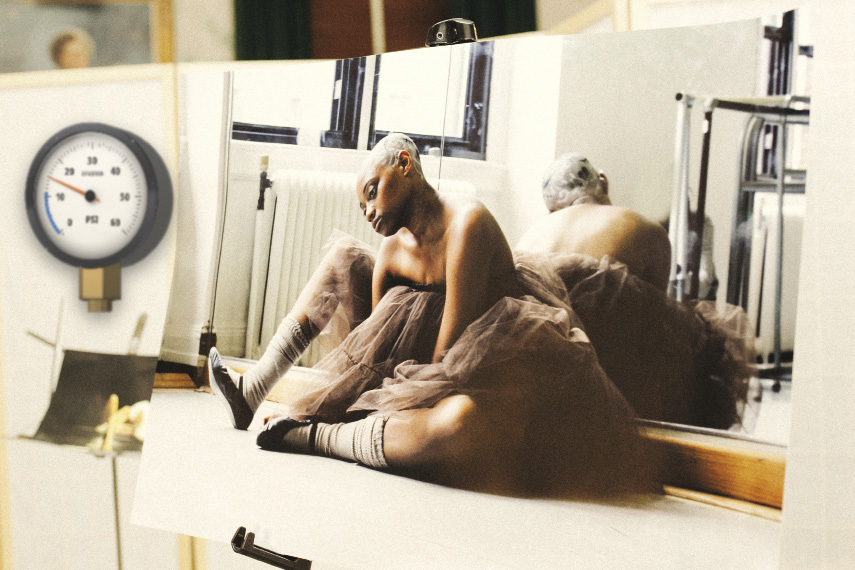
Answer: 15 psi
